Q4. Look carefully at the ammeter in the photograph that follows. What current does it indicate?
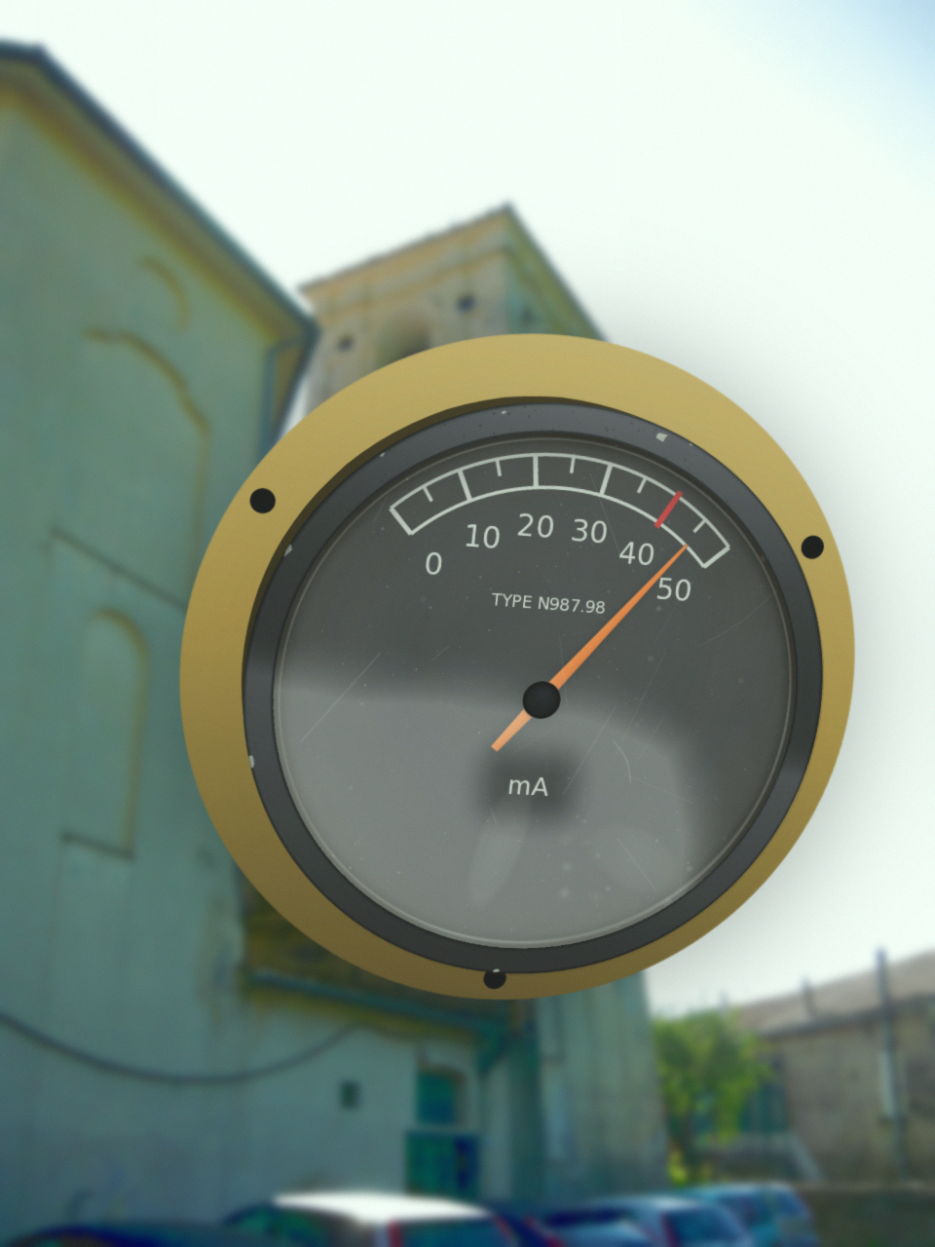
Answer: 45 mA
